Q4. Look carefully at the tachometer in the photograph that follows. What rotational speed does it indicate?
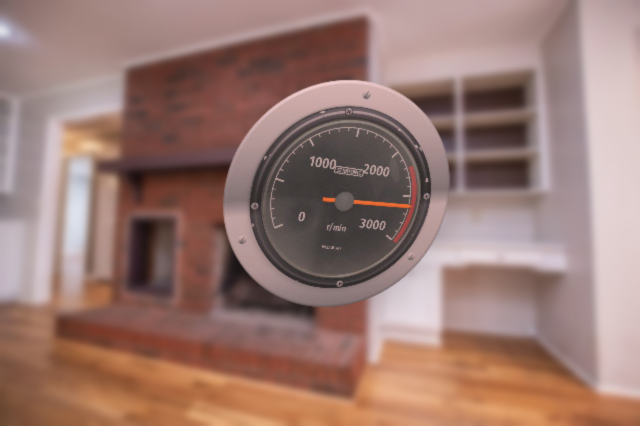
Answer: 2600 rpm
